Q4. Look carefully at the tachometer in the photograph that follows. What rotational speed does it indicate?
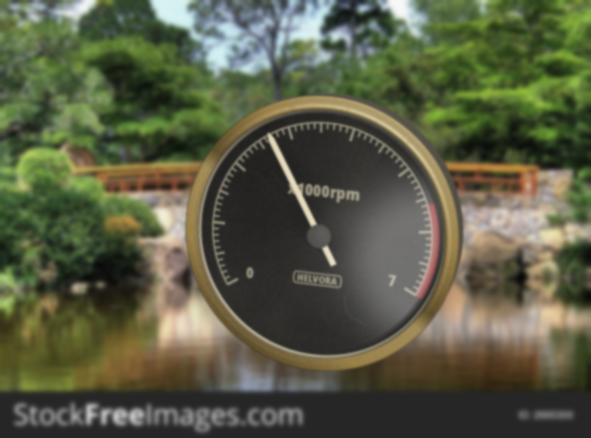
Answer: 2700 rpm
